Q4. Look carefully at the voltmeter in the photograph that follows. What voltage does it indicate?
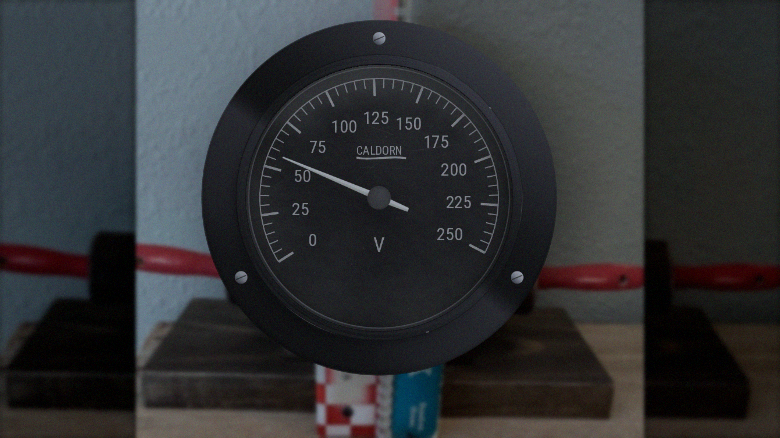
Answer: 57.5 V
